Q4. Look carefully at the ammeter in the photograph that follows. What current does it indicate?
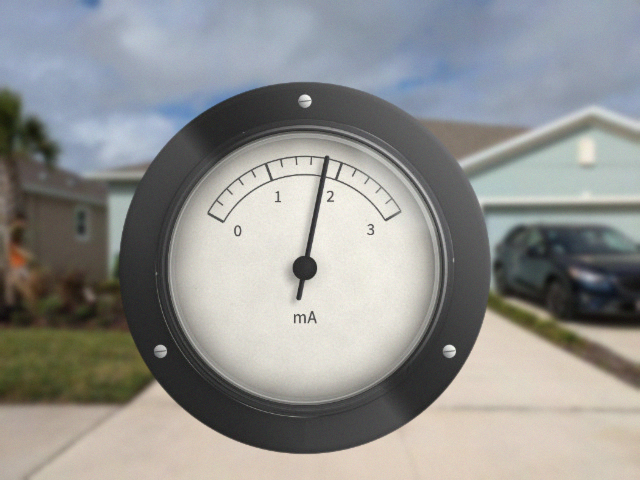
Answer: 1.8 mA
